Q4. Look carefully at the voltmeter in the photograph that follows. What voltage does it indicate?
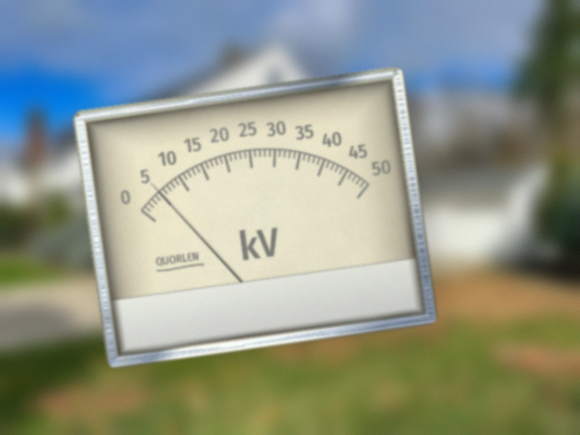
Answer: 5 kV
